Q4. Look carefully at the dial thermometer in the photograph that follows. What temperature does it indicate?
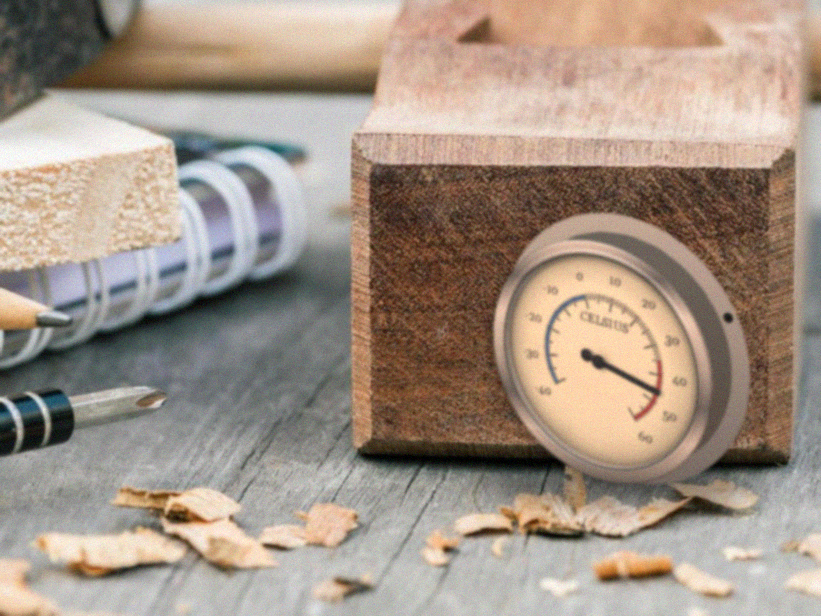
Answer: 45 °C
